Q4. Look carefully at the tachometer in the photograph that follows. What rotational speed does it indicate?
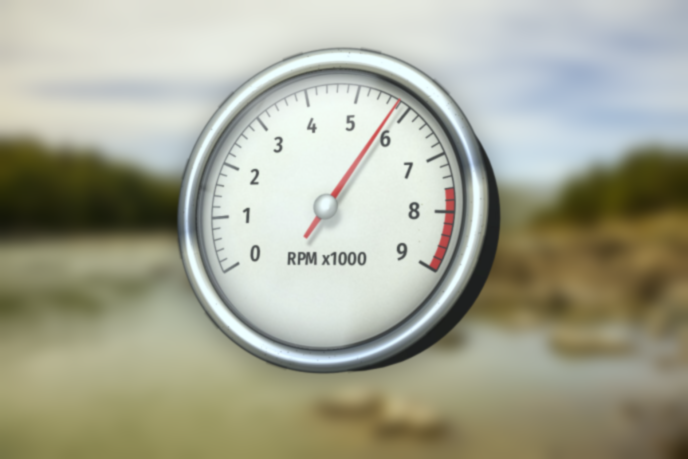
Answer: 5800 rpm
